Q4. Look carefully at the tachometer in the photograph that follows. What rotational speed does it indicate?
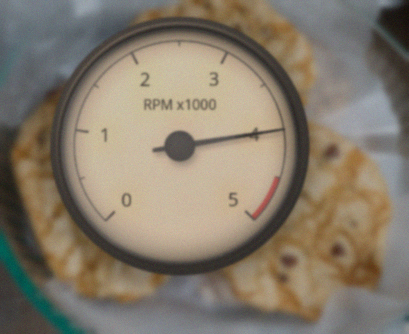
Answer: 4000 rpm
